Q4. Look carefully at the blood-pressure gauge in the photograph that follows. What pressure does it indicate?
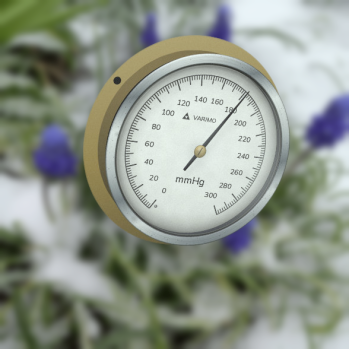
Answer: 180 mmHg
